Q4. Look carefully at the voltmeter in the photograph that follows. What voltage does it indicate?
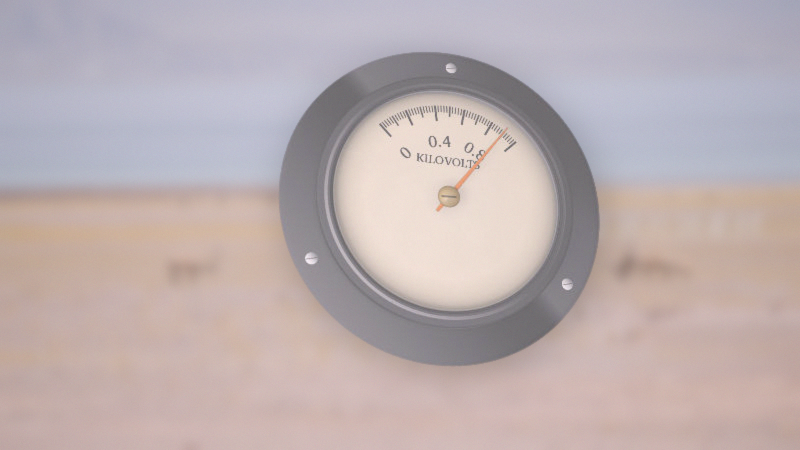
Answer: 0.9 kV
